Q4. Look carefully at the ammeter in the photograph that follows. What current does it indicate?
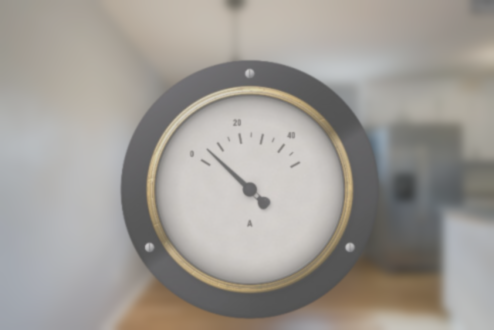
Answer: 5 A
